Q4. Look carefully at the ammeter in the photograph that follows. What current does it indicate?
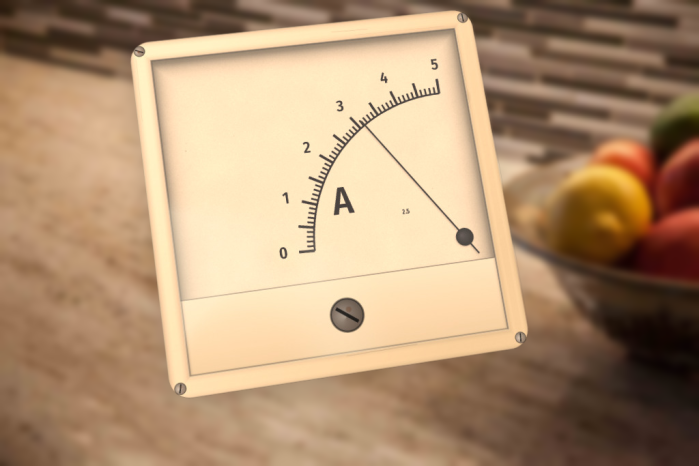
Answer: 3.1 A
